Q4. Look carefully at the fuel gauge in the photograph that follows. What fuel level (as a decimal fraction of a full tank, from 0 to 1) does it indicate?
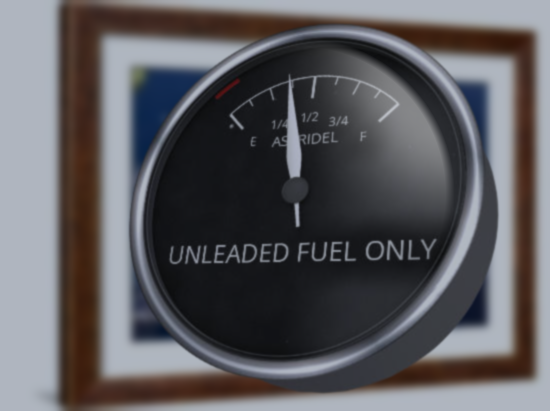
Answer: 0.375
